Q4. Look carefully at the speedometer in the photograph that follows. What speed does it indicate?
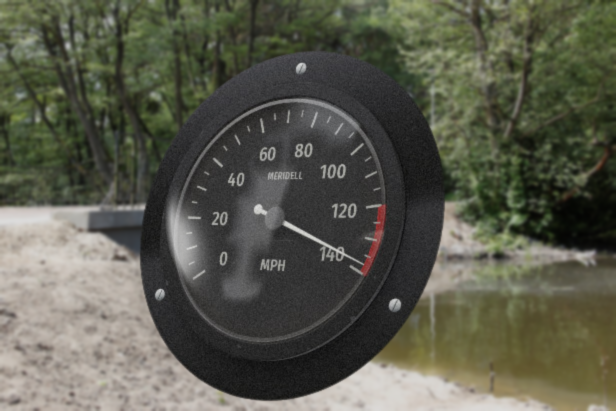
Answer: 137.5 mph
